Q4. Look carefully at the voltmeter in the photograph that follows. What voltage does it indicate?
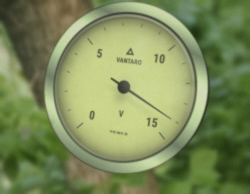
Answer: 14 V
